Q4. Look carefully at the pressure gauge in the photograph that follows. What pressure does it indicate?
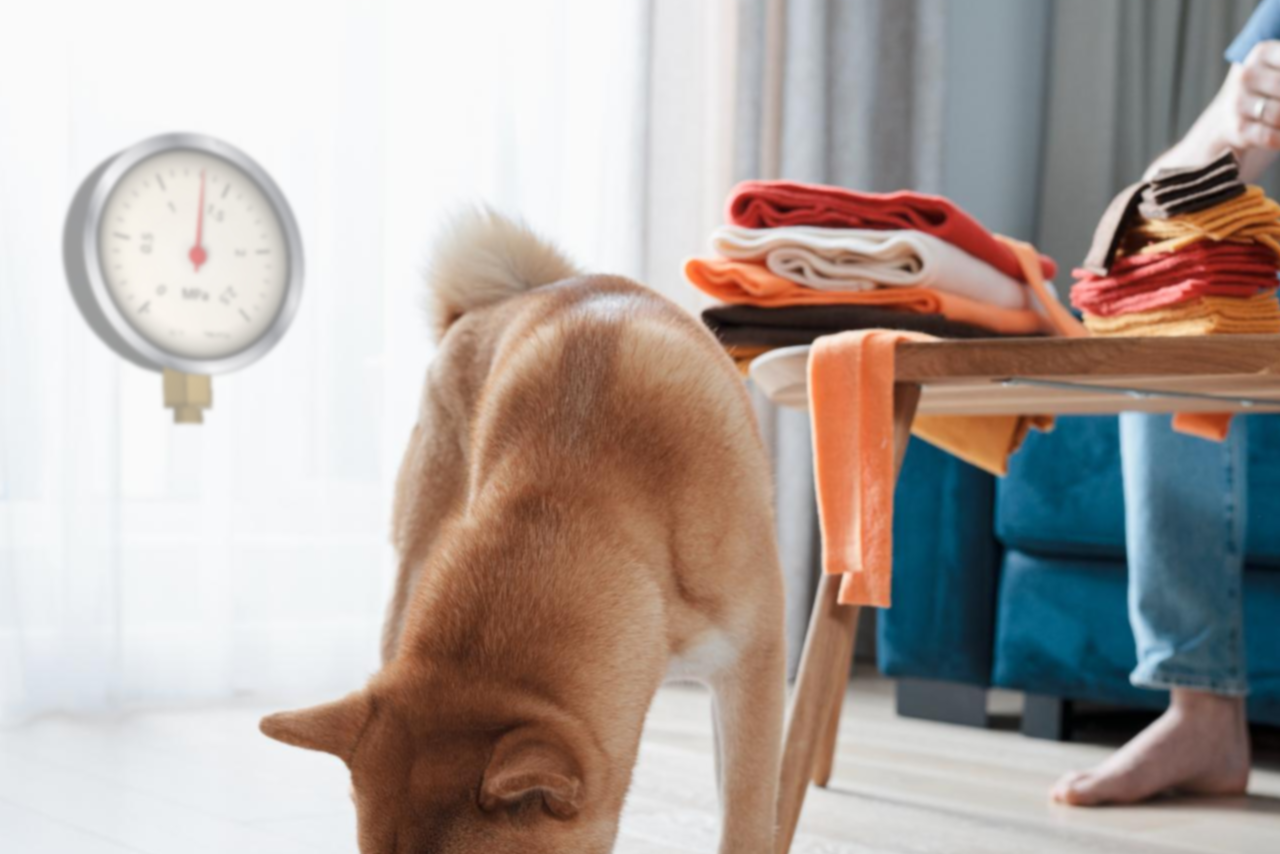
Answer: 1.3 MPa
